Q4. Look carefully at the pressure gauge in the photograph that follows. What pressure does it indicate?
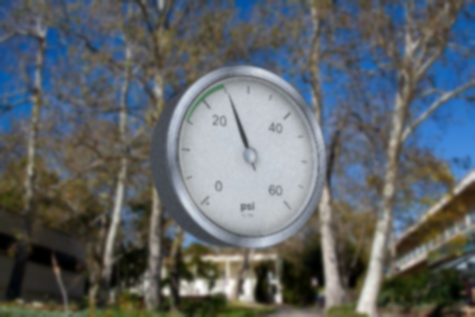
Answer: 25 psi
